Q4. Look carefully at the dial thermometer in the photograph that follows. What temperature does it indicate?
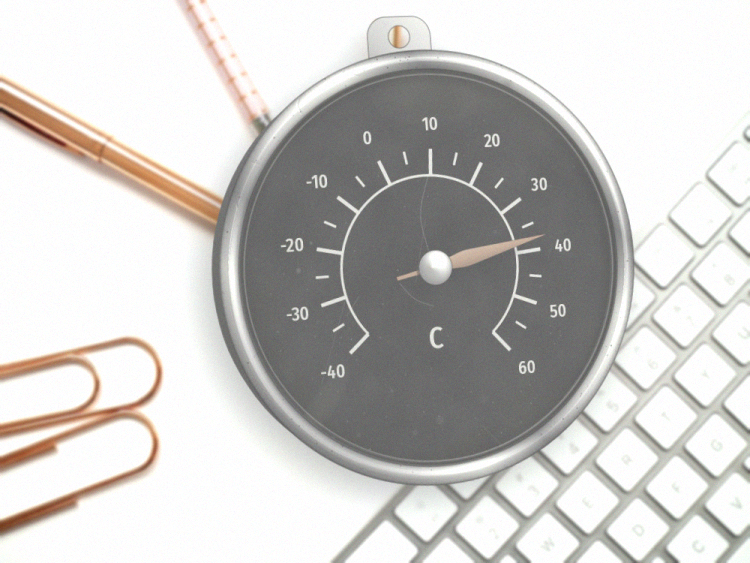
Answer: 37.5 °C
